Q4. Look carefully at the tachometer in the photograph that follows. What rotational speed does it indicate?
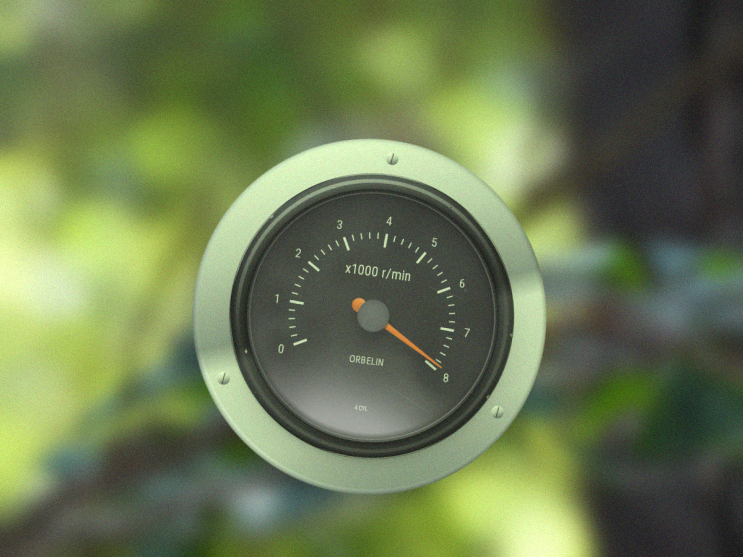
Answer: 7900 rpm
